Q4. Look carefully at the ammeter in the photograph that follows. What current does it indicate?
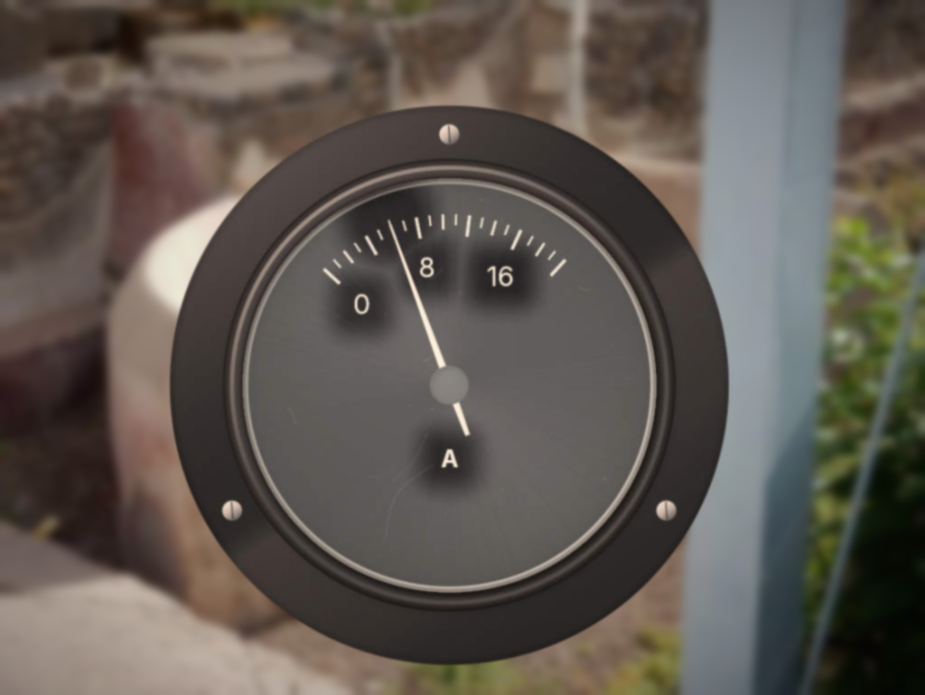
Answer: 6 A
